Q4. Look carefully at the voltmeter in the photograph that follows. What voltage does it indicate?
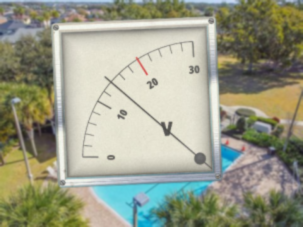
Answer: 14 V
